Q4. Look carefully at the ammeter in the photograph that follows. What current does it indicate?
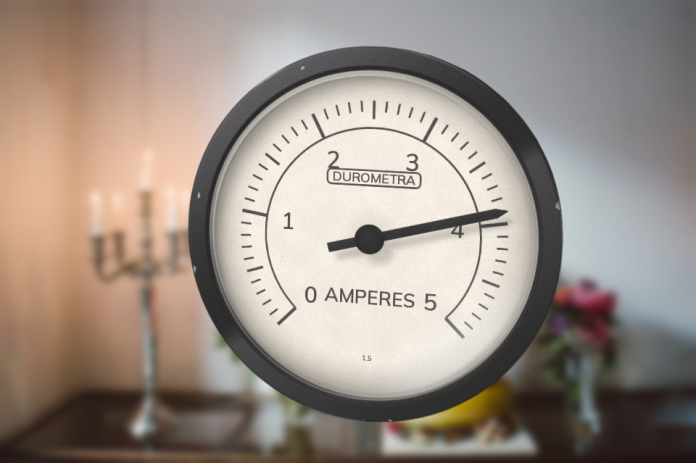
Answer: 3.9 A
